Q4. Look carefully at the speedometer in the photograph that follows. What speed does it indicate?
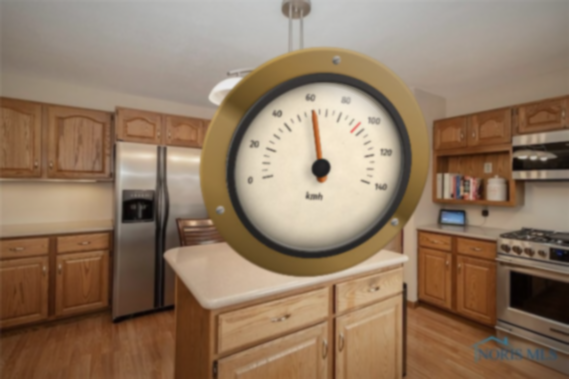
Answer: 60 km/h
